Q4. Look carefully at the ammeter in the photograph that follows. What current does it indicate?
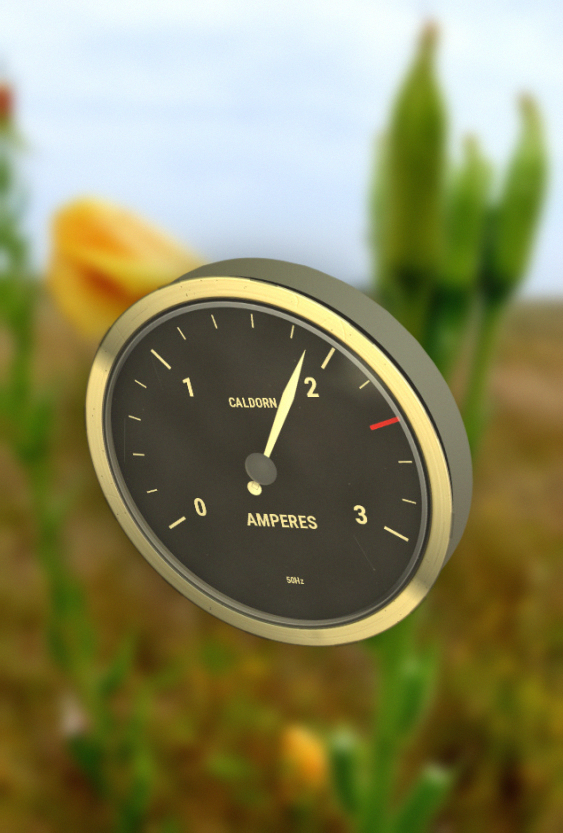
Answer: 1.9 A
